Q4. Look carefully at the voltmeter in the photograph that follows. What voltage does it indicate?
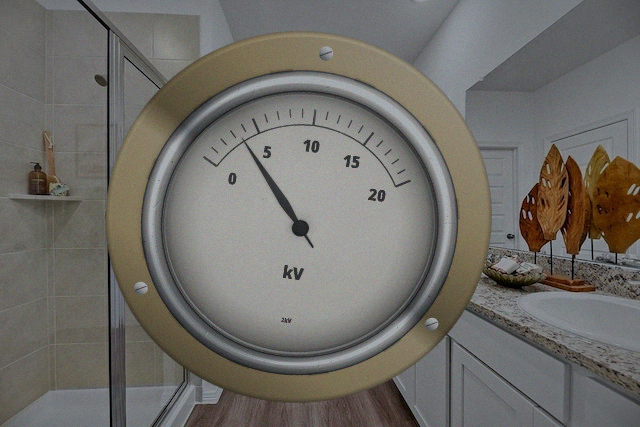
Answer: 3.5 kV
